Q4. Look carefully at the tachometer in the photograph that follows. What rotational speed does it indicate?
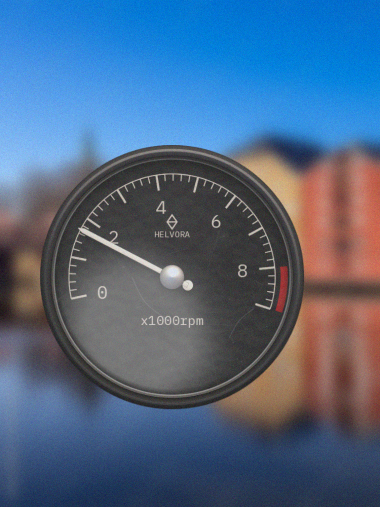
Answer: 1700 rpm
